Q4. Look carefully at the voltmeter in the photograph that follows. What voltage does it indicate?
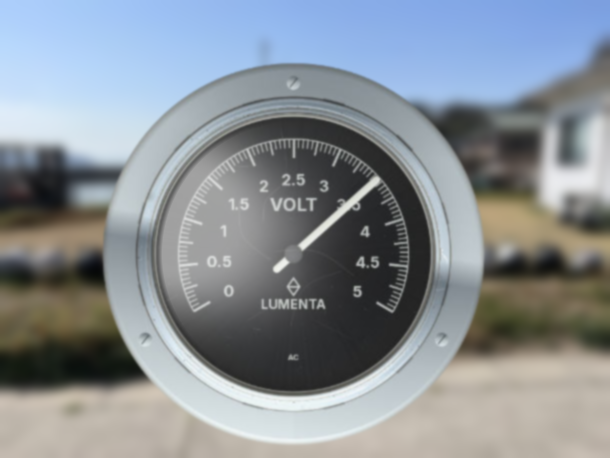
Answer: 3.5 V
